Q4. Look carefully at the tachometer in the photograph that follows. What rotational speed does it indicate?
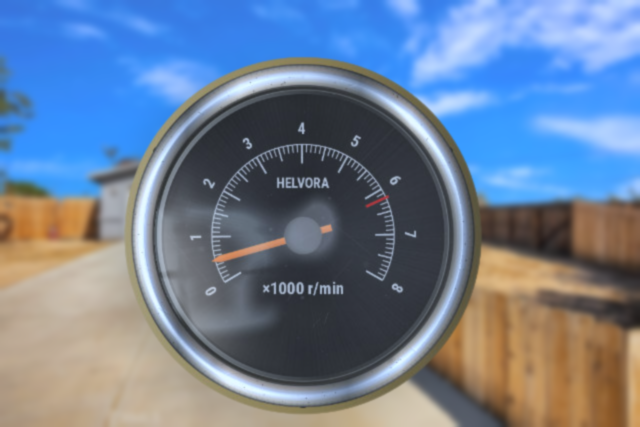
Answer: 500 rpm
